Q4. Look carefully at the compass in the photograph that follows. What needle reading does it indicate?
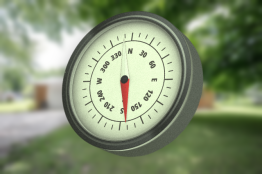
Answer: 170 °
